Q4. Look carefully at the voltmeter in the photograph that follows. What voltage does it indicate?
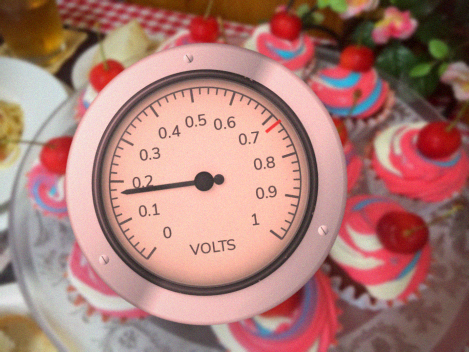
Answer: 0.17 V
